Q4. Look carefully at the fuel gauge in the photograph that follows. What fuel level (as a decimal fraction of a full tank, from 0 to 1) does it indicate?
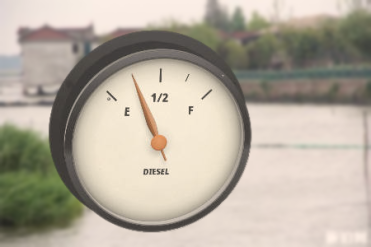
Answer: 0.25
